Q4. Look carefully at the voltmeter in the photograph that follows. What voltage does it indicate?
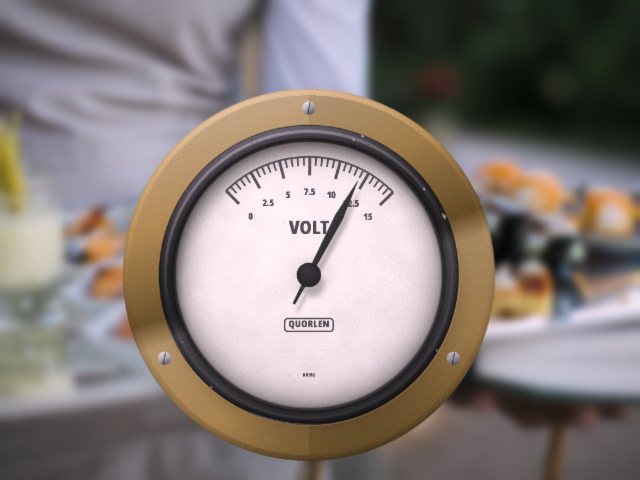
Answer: 12 V
